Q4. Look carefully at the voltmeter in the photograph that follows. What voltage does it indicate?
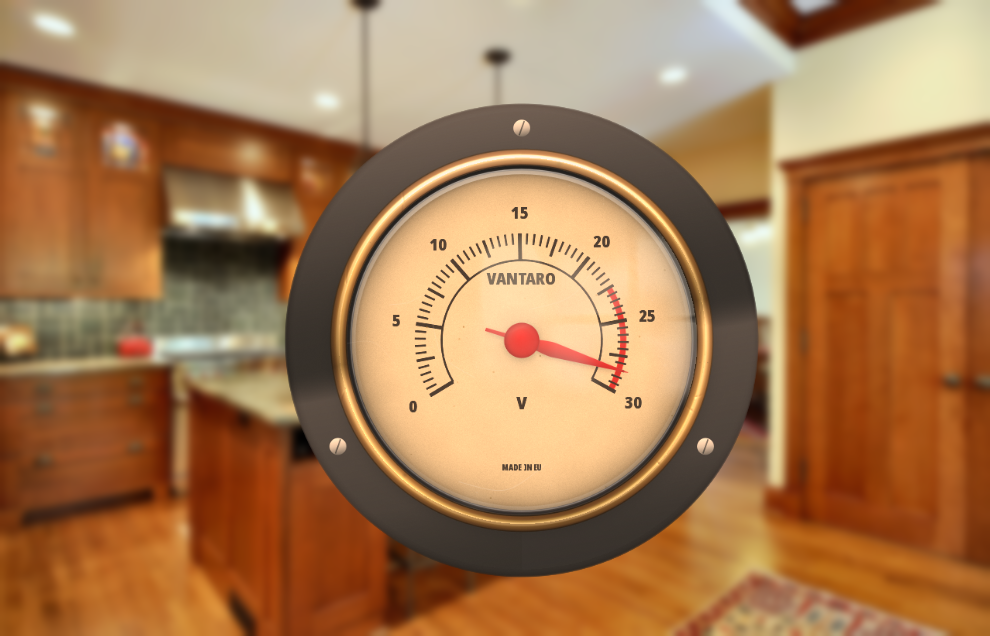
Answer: 28.5 V
